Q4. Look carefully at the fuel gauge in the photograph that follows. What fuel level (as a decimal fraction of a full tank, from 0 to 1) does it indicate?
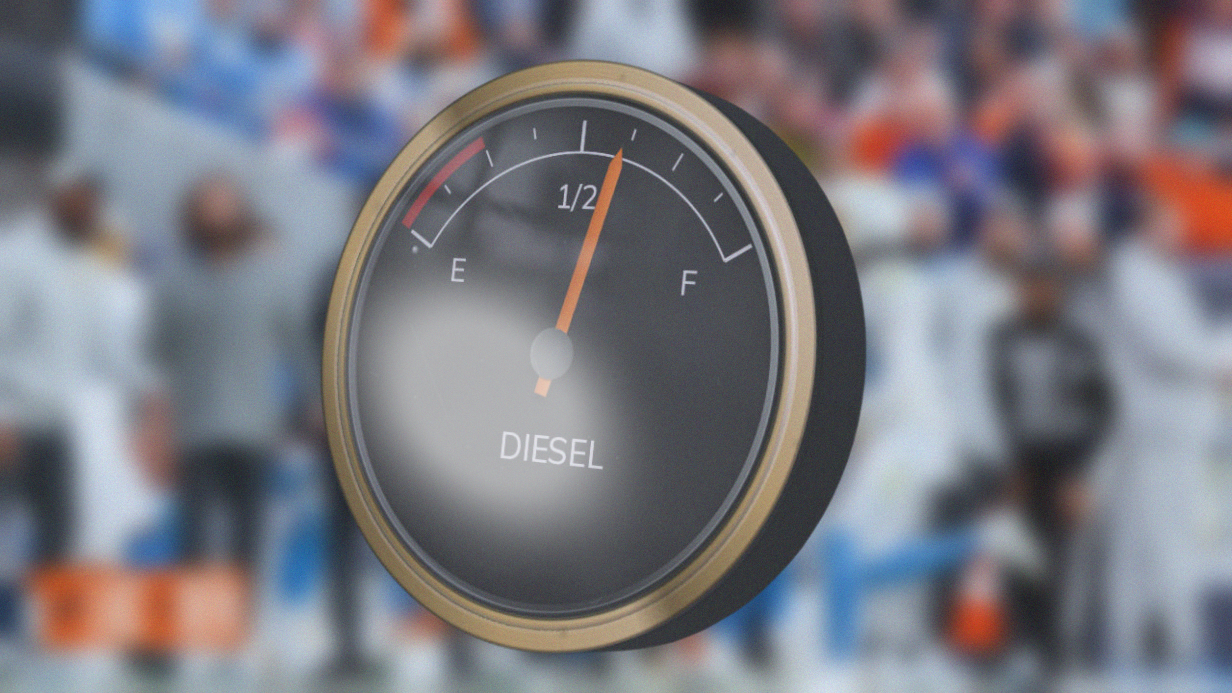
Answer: 0.625
